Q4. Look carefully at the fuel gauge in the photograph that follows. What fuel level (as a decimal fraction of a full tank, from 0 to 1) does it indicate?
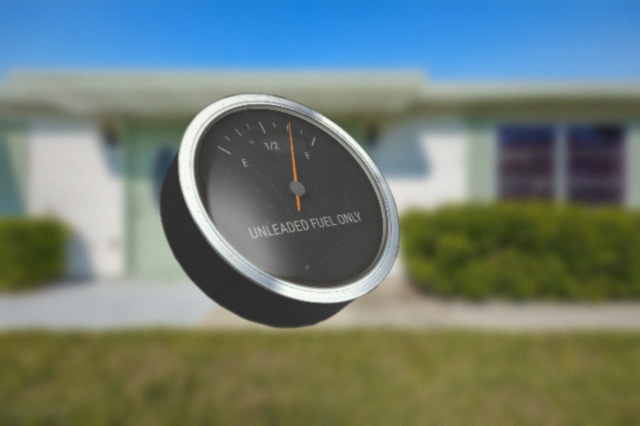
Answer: 0.75
